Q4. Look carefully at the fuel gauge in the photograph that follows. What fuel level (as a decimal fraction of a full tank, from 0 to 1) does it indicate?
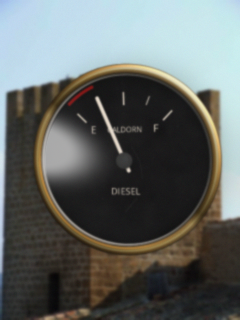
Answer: 0.25
